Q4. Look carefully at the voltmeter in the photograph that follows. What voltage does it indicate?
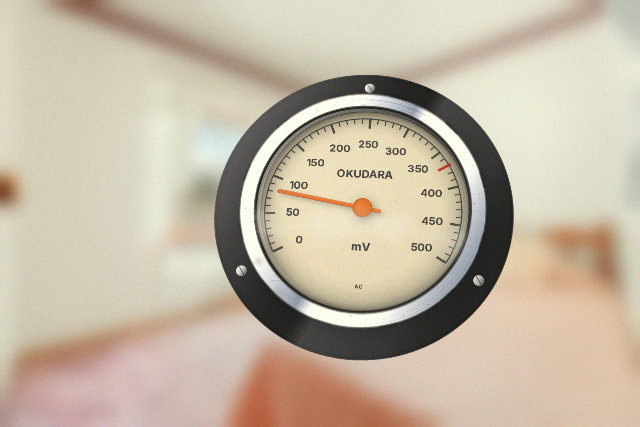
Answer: 80 mV
